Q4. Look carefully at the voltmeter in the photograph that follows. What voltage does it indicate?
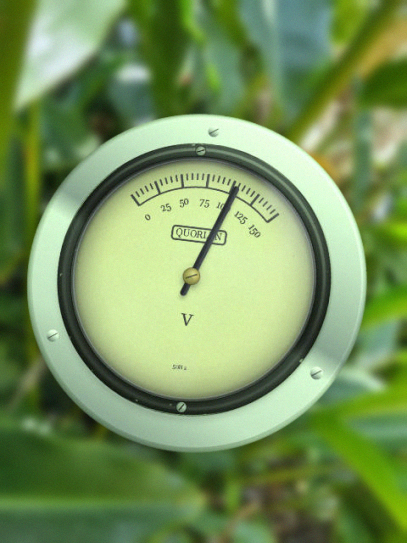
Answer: 105 V
